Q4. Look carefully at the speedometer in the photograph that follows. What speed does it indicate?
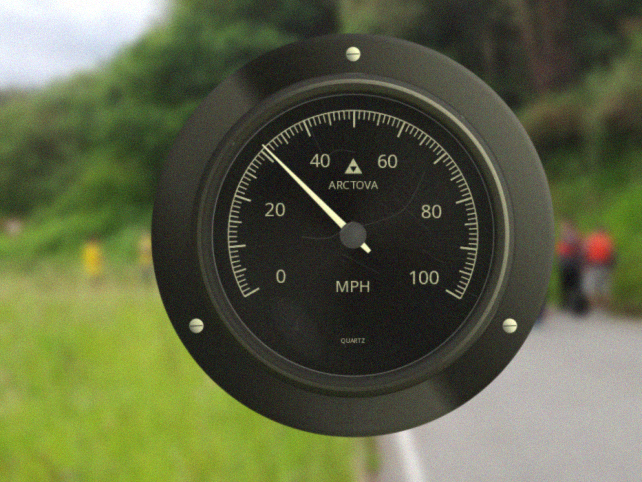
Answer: 31 mph
